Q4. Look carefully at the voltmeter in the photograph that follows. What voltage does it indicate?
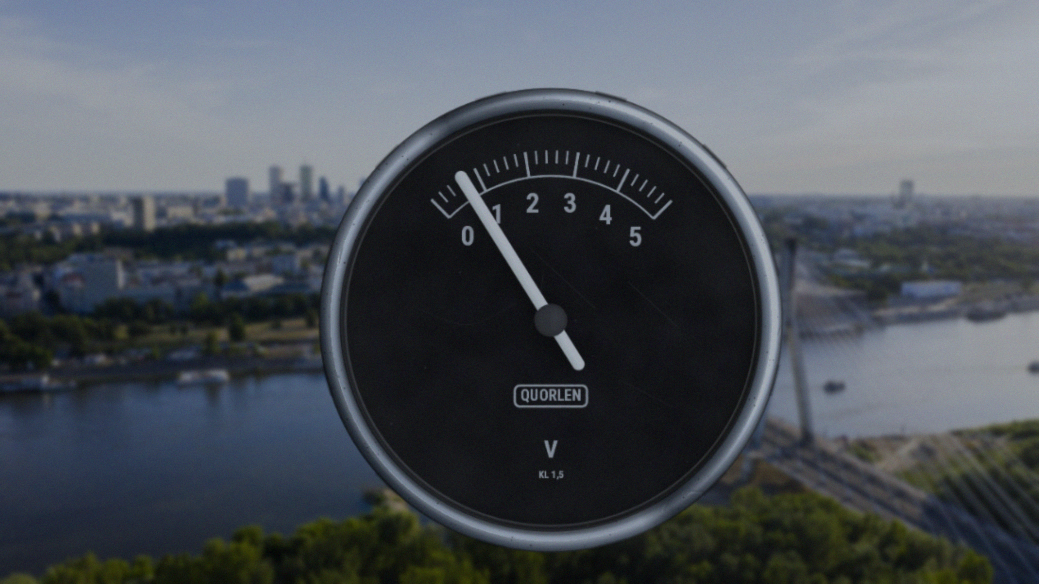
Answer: 0.7 V
